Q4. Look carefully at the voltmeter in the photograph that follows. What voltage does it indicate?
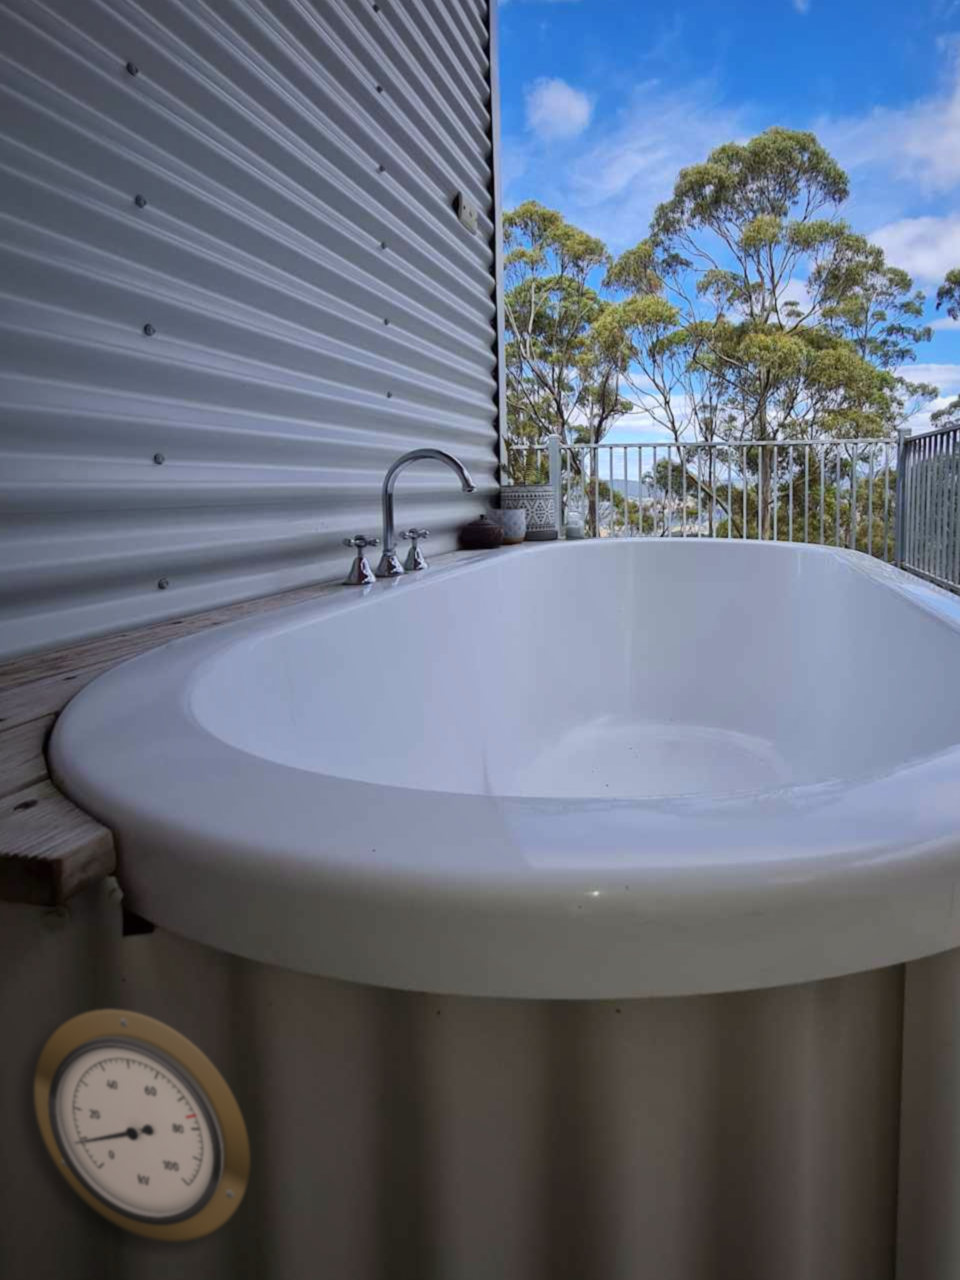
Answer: 10 kV
